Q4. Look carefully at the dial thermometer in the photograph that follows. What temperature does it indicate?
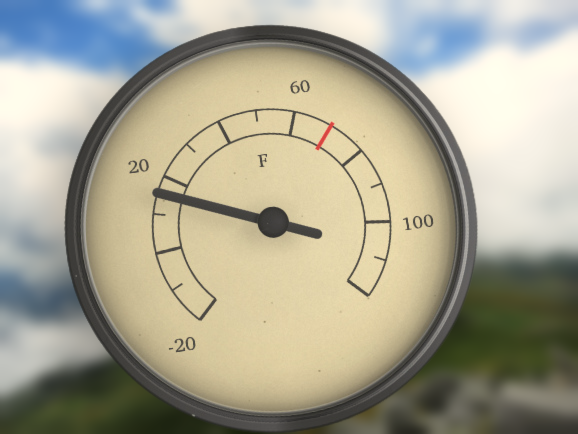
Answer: 15 °F
